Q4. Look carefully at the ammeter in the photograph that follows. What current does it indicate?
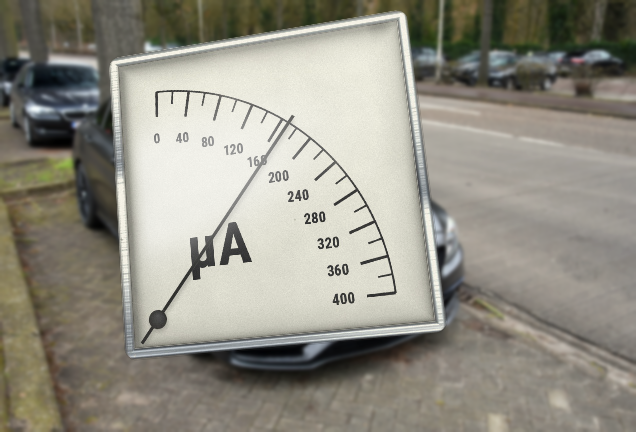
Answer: 170 µA
